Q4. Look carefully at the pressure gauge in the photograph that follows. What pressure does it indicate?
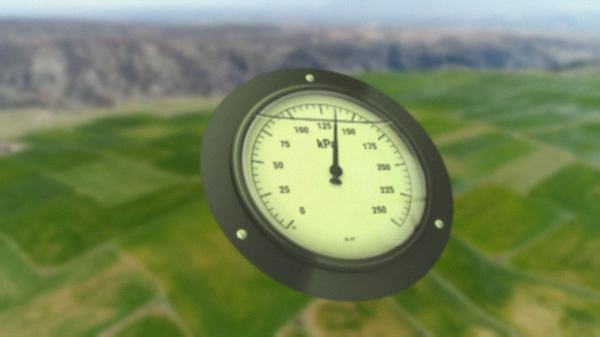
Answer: 135 kPa
